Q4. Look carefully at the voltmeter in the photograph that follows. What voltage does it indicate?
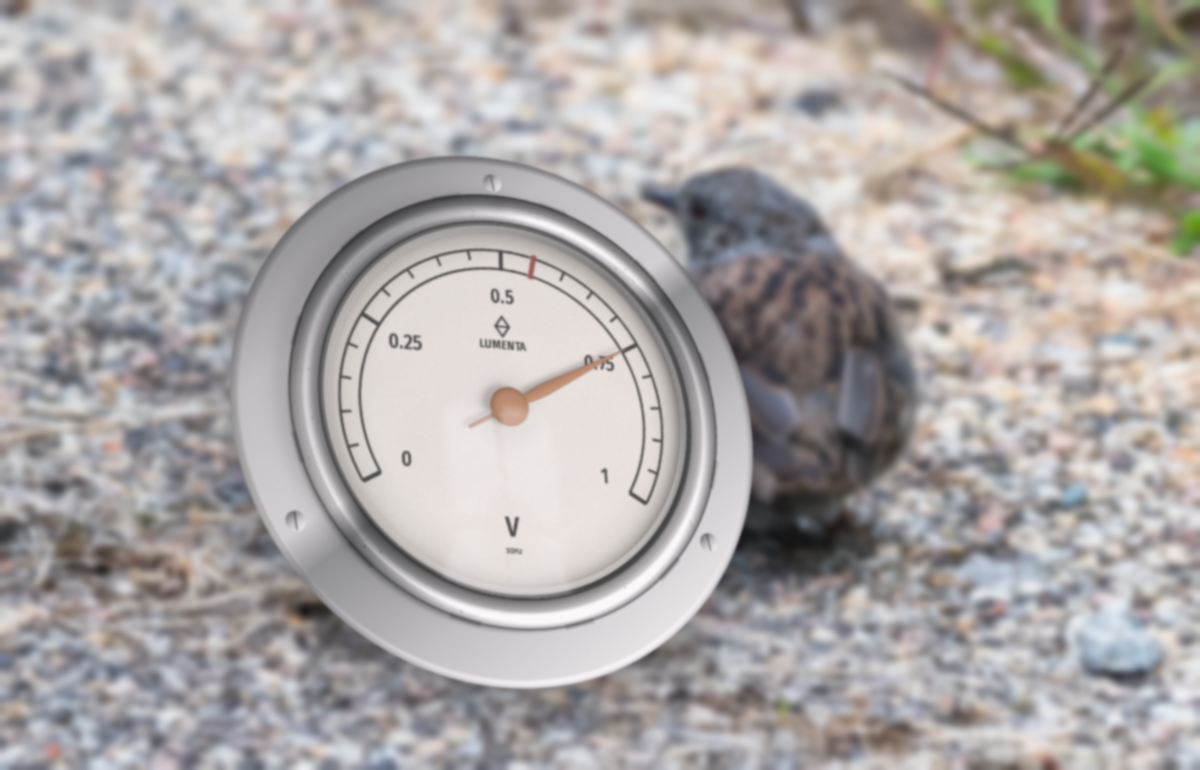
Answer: 0.75 V
